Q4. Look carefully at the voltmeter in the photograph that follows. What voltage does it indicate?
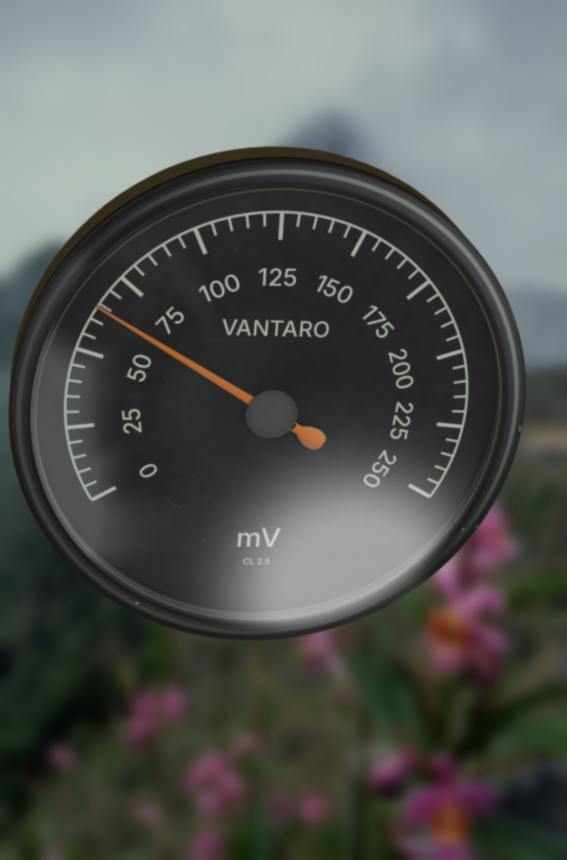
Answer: 65 mV
